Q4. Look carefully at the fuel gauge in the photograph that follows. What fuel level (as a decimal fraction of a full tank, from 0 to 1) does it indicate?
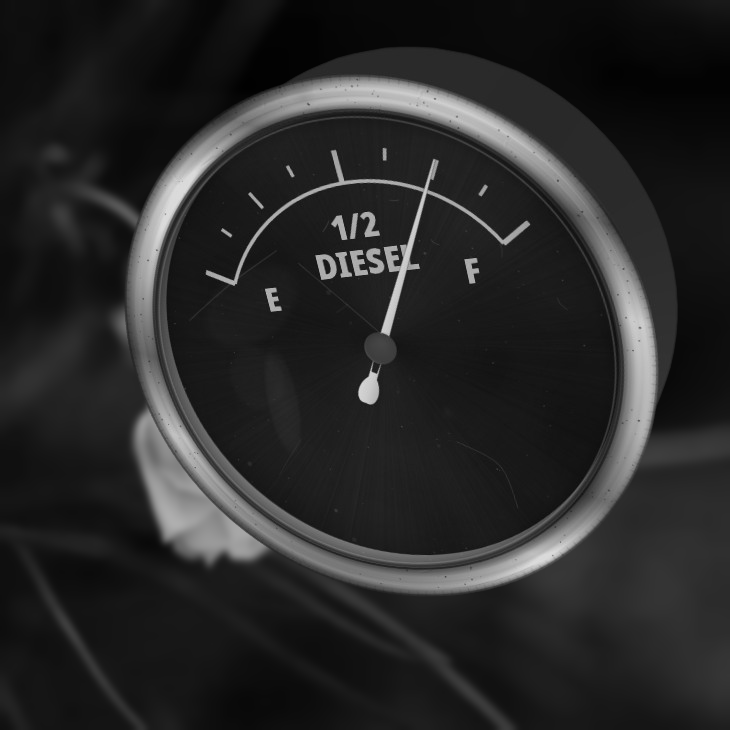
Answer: 0.75
